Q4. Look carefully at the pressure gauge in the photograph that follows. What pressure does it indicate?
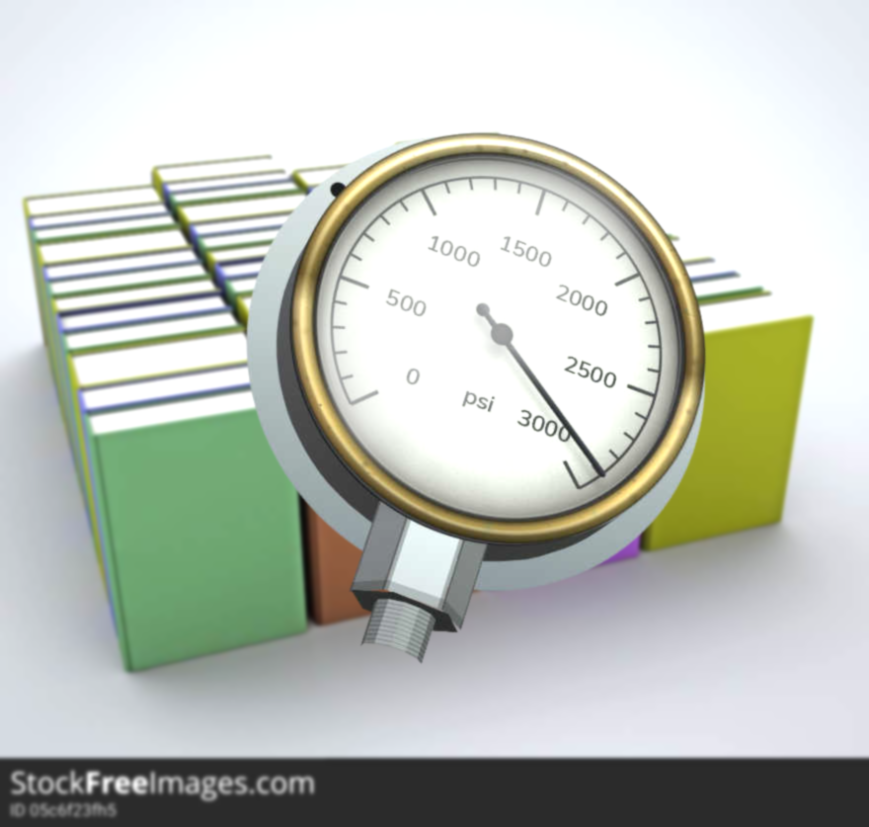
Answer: 2900 psi
